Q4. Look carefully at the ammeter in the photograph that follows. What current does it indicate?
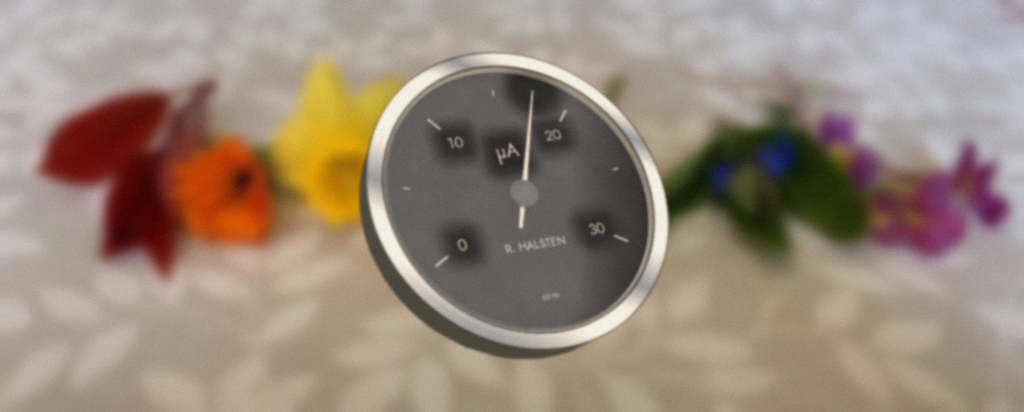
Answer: 17.5 µA
